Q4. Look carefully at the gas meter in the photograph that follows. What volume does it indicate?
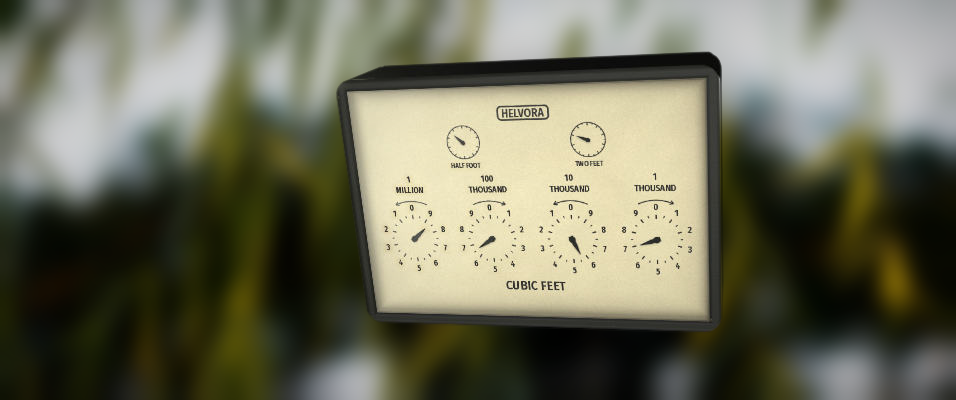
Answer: 865700 ft³
